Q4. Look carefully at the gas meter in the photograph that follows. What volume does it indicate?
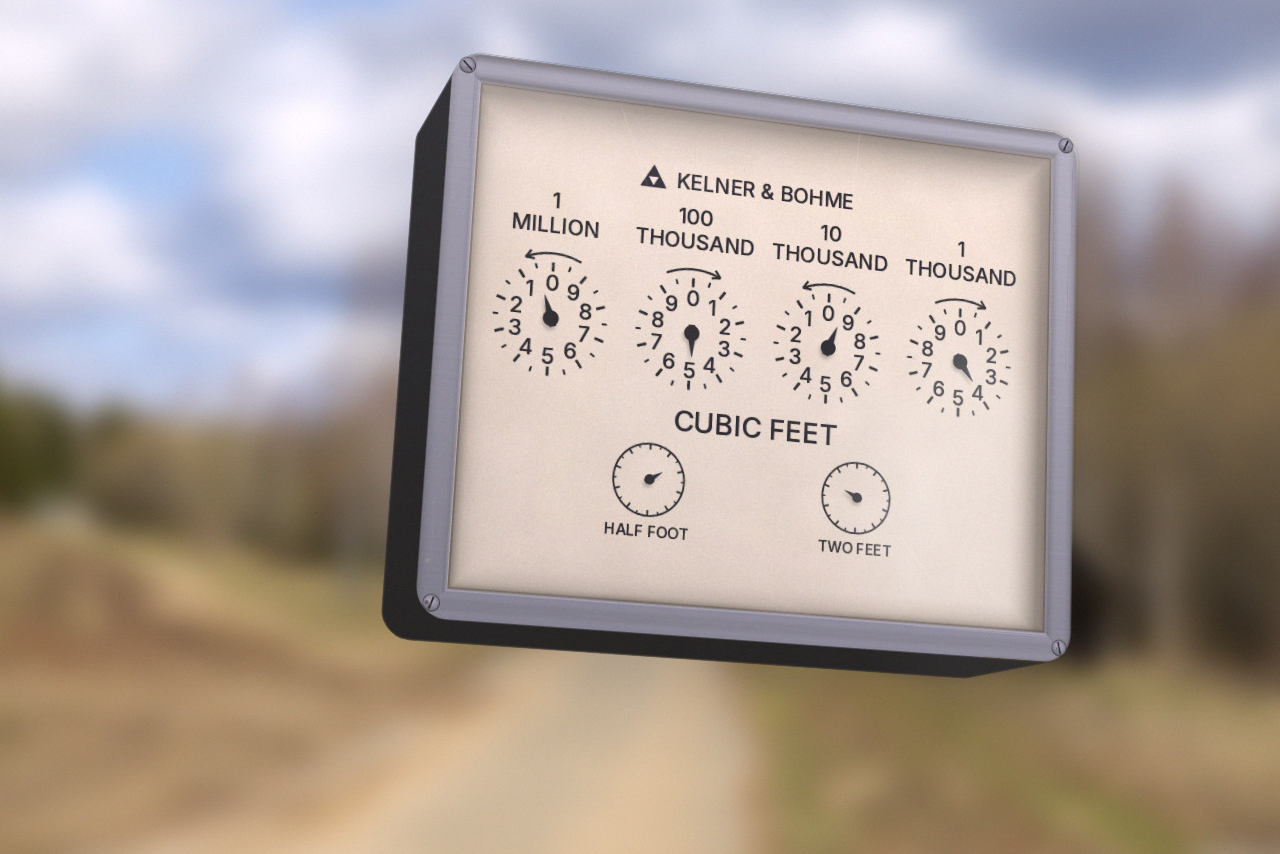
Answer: 49400 ft³
